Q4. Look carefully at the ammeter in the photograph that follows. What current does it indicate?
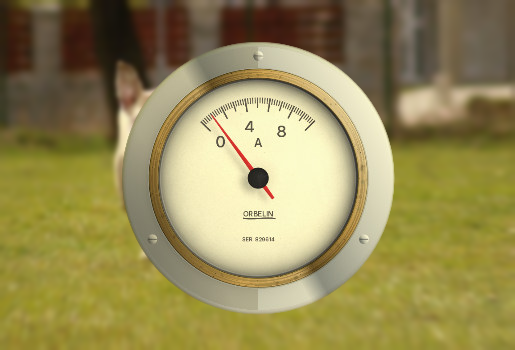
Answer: 1 A
